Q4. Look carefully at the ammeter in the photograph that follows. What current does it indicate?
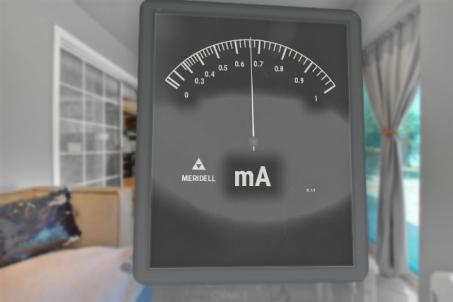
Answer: 0.66 mA
